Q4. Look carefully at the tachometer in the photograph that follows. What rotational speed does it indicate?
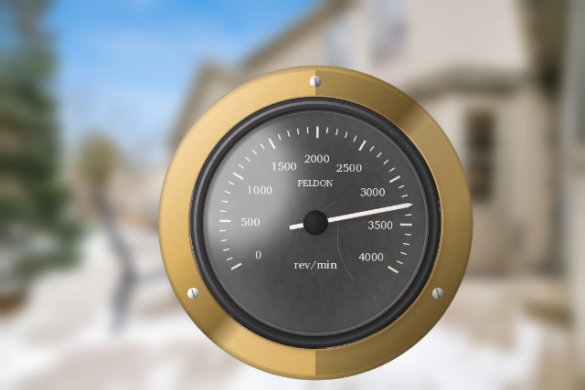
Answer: 3300 rpm
